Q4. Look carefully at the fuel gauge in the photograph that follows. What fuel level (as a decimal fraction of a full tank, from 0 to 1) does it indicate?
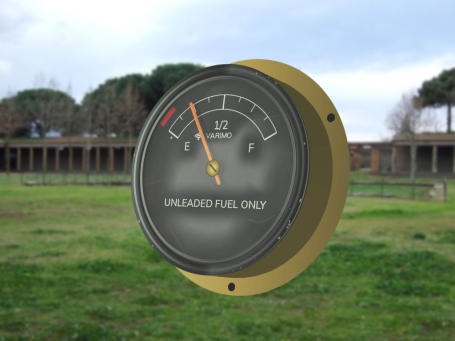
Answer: 0.25
